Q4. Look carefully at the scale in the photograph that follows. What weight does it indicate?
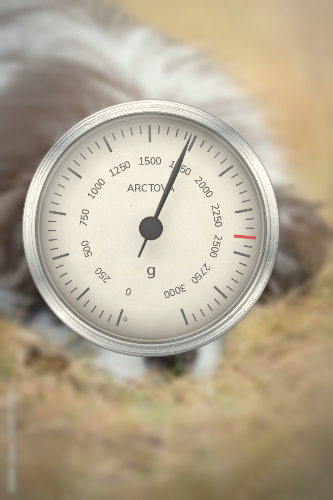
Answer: 1725 g
